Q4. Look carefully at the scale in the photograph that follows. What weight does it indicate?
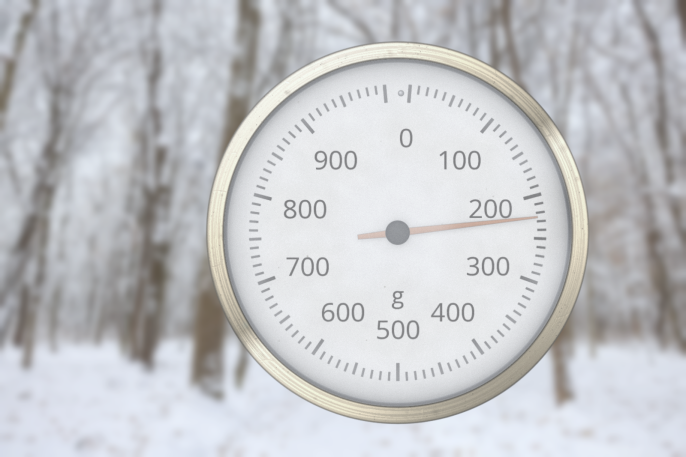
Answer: 225 g
